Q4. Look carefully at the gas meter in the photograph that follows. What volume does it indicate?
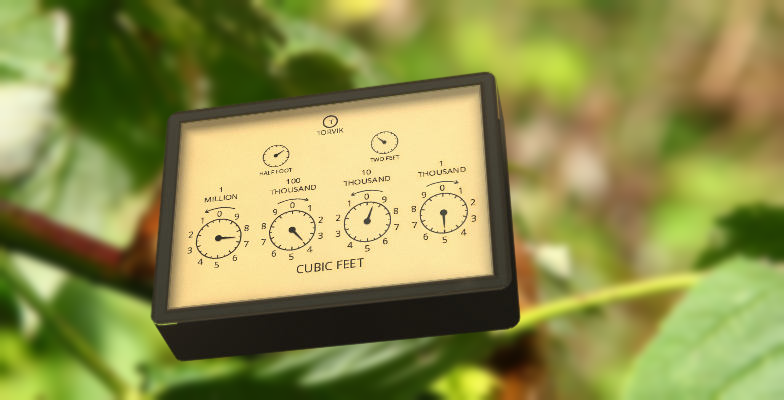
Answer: 739500 ft³
